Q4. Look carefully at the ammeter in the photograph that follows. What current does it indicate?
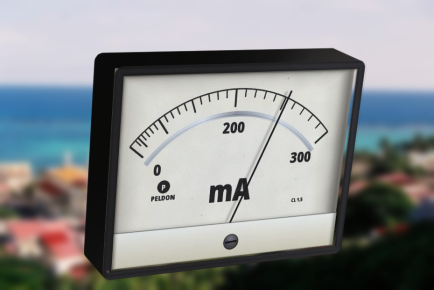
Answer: 250 mA
